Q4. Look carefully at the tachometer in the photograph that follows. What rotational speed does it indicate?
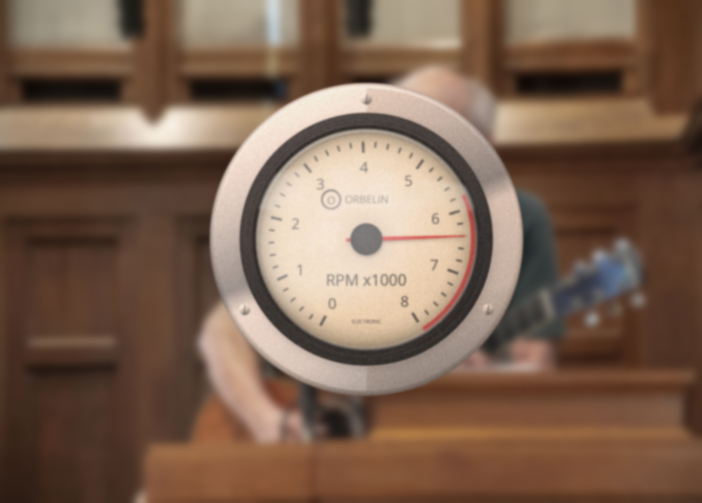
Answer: 6400 rpm
